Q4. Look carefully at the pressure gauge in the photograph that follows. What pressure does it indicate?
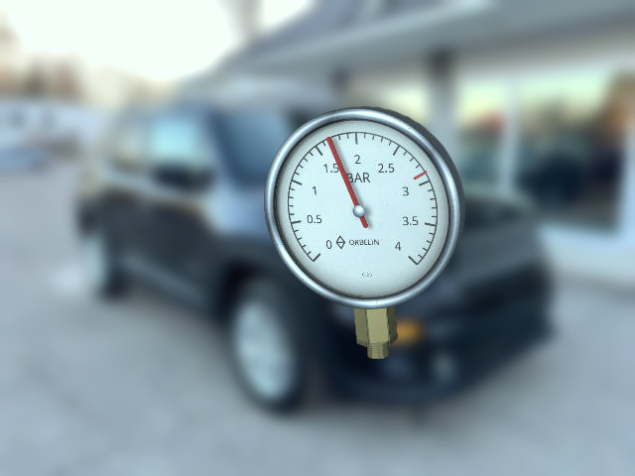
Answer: 1.7 bar
